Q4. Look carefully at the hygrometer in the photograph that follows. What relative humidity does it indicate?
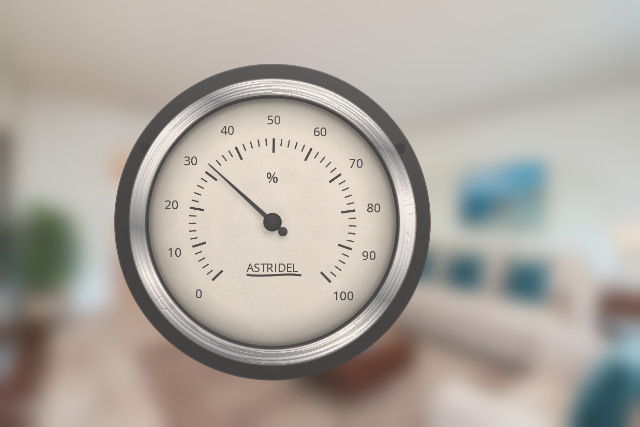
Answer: 32 %
